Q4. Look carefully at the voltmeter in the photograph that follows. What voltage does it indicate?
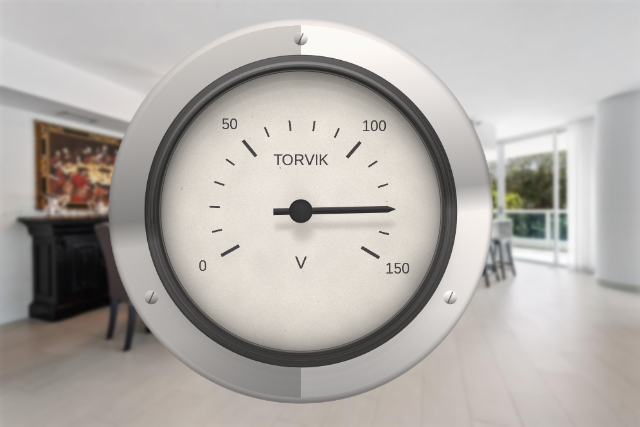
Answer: 130 V
